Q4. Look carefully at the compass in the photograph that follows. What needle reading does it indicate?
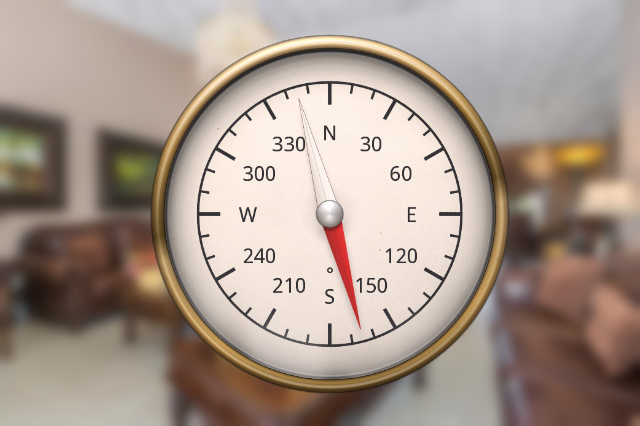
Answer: 165 °
